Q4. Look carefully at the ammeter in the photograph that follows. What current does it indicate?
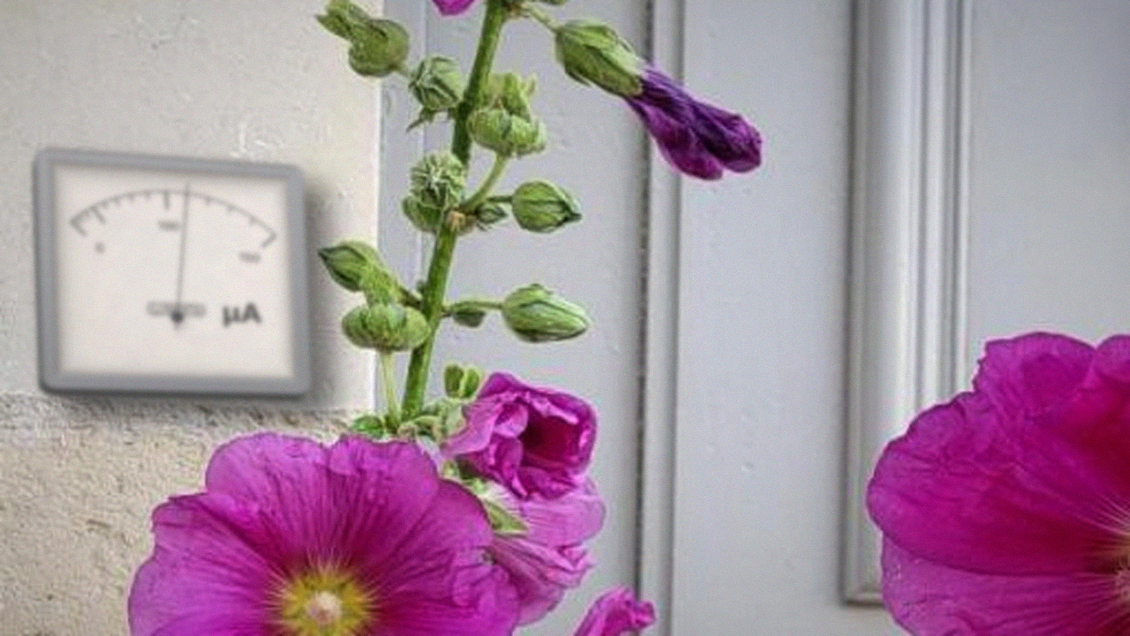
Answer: 110 µA
